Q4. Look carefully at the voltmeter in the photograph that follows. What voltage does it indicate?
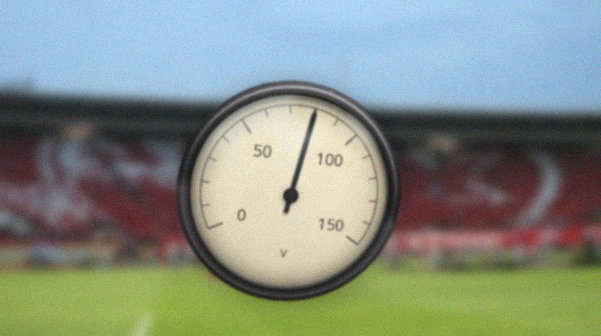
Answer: 80 V
